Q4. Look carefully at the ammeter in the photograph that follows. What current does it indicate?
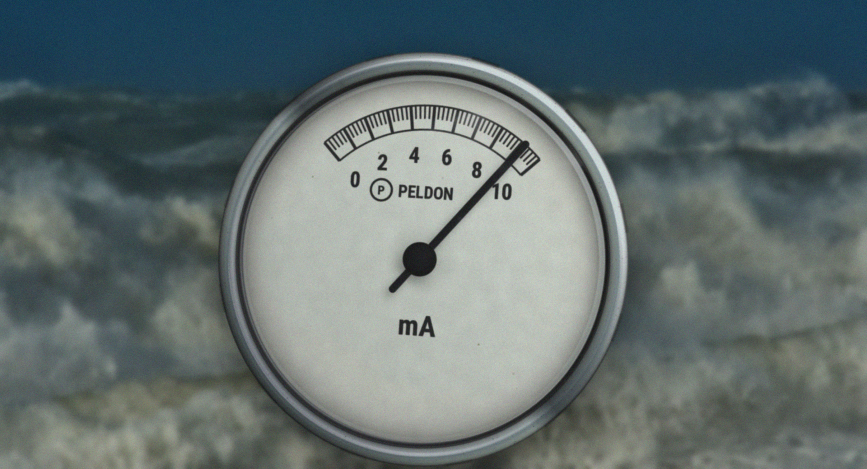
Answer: 9.2 mA
